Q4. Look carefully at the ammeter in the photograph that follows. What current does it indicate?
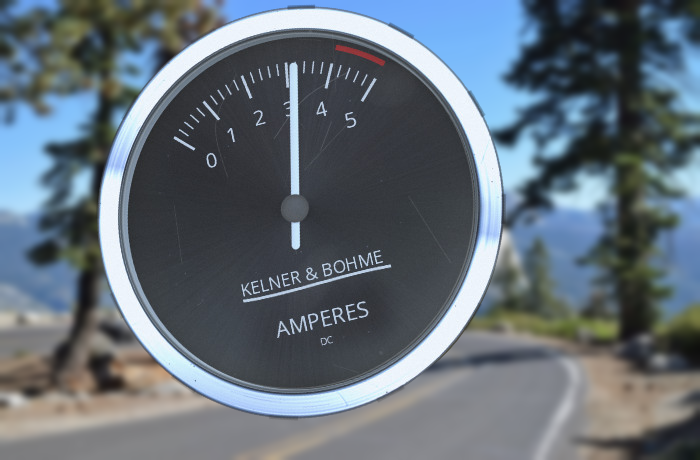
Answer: 3.2 A
